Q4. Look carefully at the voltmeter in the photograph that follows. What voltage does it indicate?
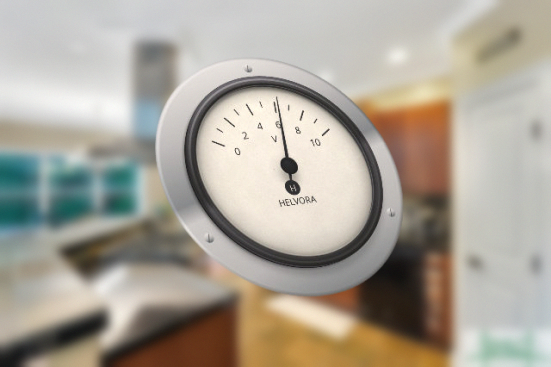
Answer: 6 V
